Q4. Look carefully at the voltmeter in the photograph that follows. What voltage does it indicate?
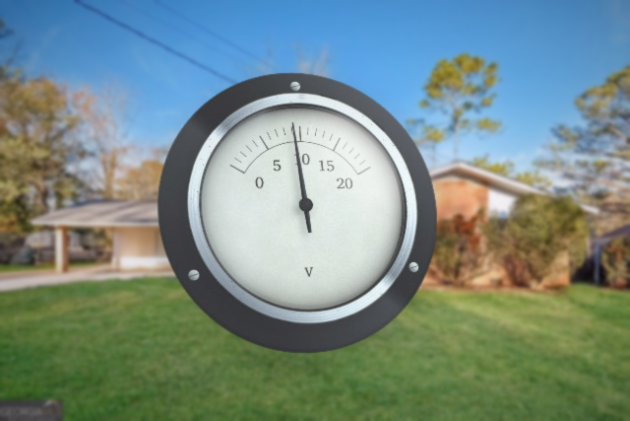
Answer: 9 V
